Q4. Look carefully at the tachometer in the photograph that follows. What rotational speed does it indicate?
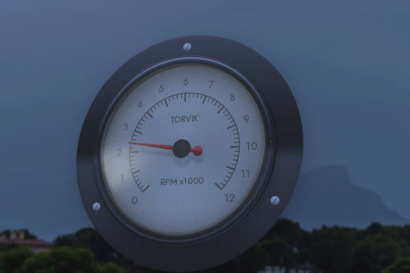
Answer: 2400 rpm
